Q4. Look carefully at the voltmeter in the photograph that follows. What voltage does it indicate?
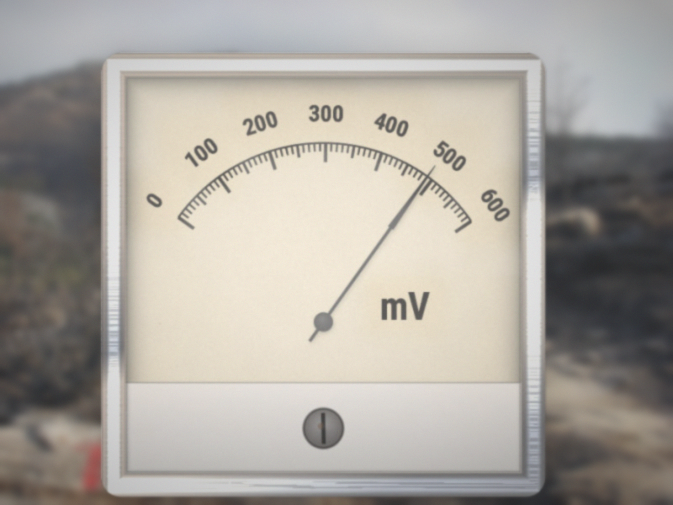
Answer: 490 mV
